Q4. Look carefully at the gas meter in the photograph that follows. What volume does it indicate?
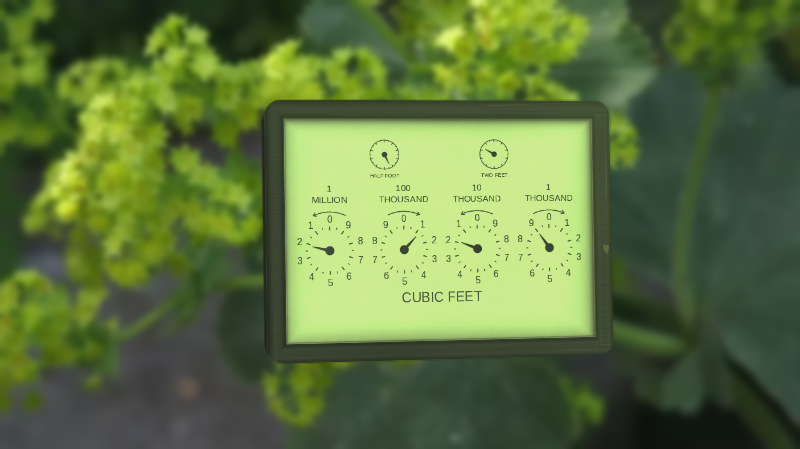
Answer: 211900 ft³
